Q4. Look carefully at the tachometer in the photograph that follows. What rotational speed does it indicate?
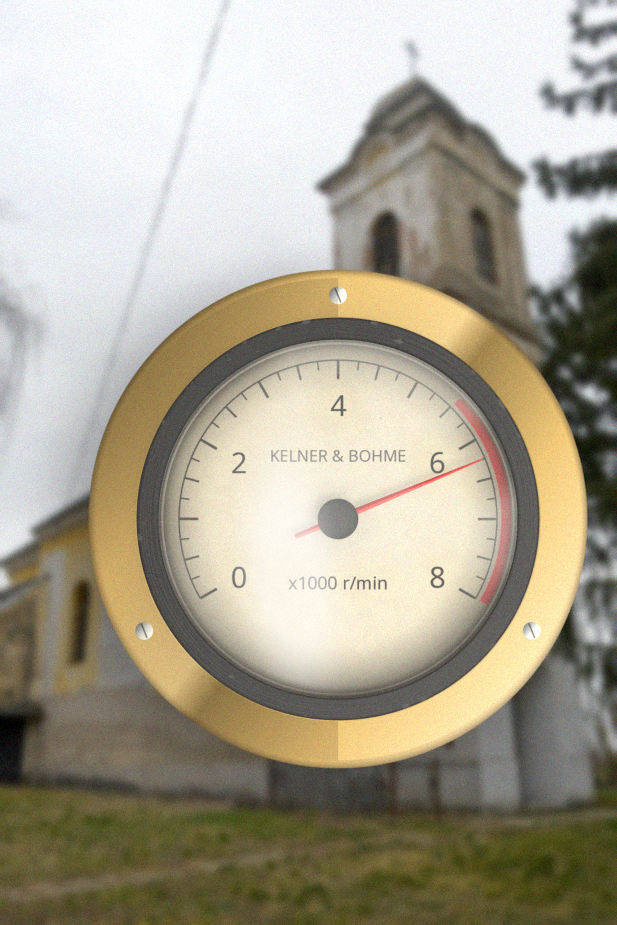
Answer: 6250 rpm
